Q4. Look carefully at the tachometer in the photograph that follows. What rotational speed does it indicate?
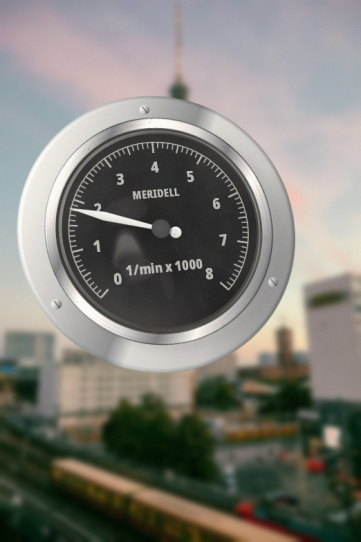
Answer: 1800 rpm
